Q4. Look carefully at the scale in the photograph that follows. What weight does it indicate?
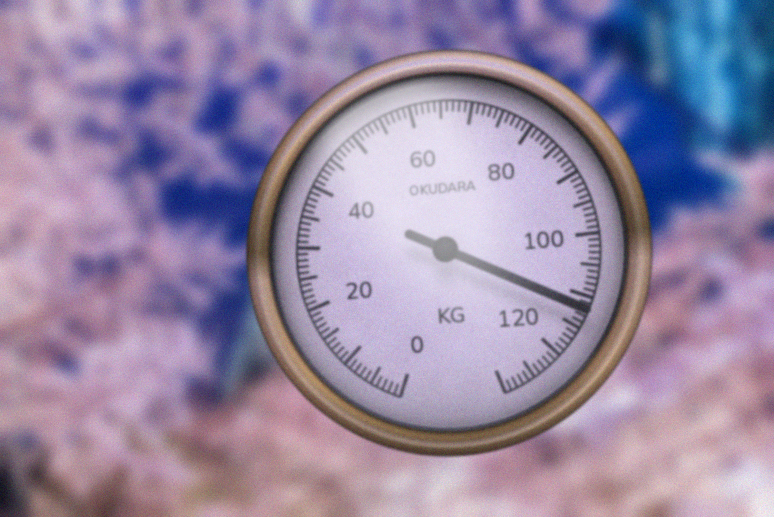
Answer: 112 kg
